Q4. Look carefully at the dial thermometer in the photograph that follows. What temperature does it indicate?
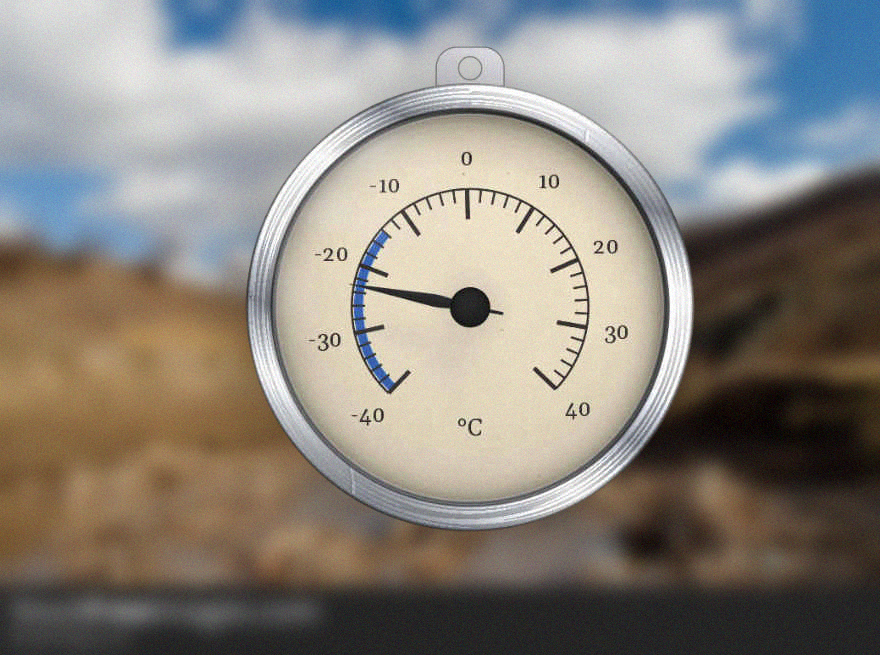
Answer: -23 °C
